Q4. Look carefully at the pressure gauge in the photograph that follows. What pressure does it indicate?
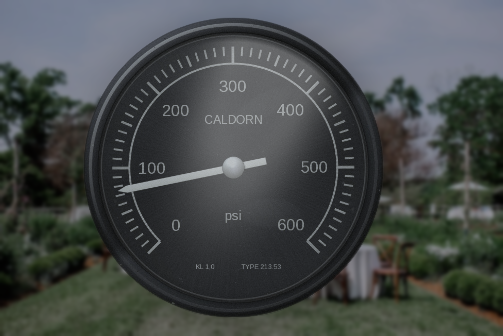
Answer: 75 psi
